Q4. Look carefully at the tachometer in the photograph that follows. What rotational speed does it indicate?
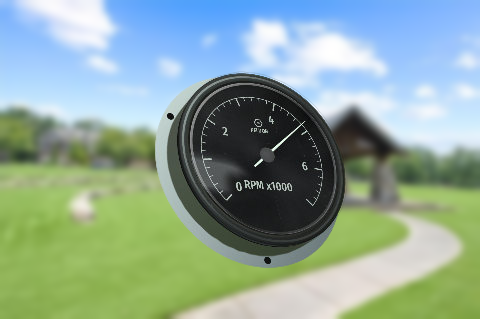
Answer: 4800 rpm
